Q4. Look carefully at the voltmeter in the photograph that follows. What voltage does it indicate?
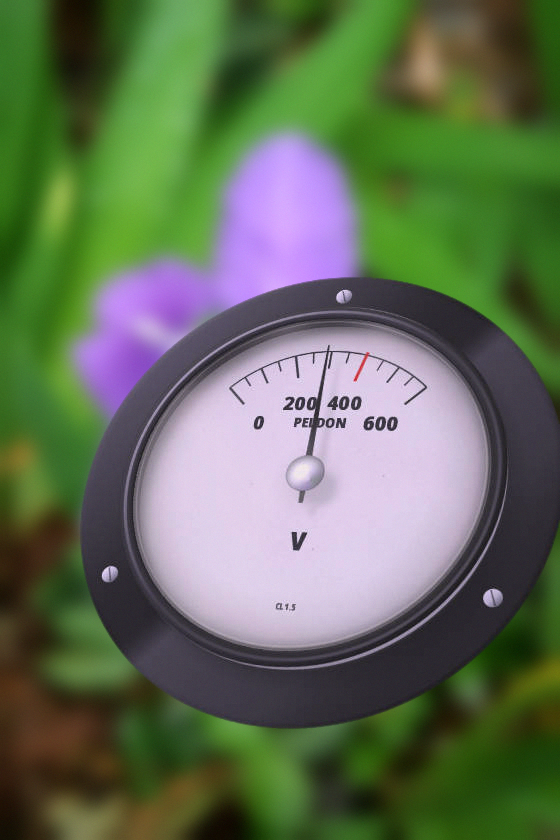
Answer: 300 V
